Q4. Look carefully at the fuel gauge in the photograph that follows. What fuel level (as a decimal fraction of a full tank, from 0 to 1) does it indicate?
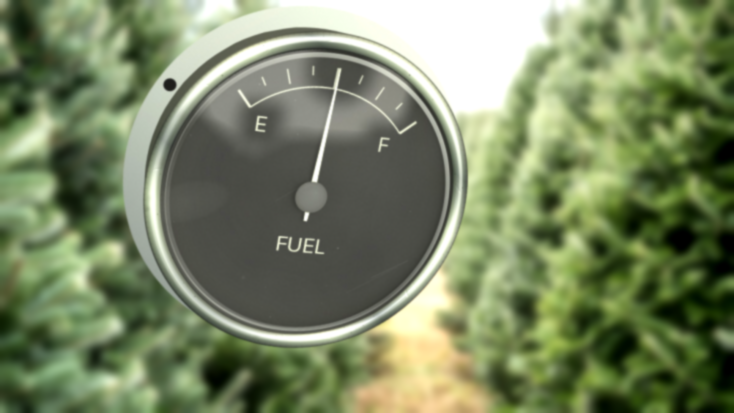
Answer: 0.5
